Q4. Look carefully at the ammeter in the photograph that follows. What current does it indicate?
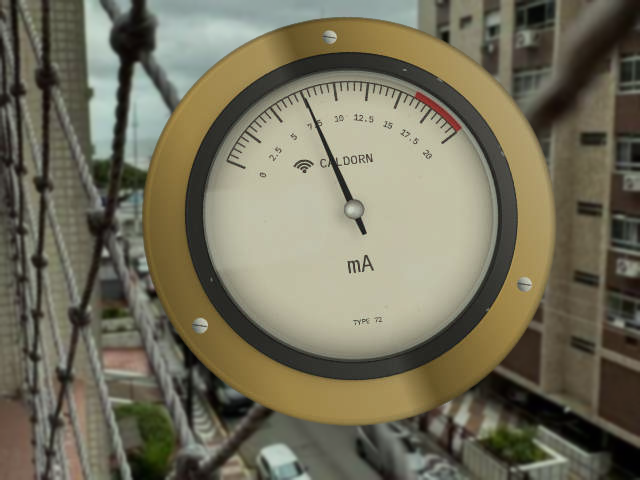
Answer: 7.5 mA
